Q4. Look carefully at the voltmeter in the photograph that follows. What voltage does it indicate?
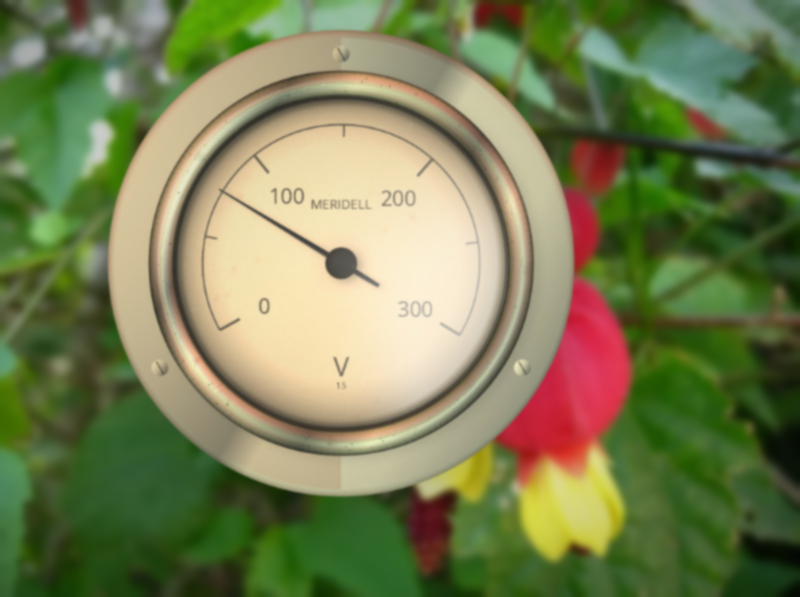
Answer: 75 V
